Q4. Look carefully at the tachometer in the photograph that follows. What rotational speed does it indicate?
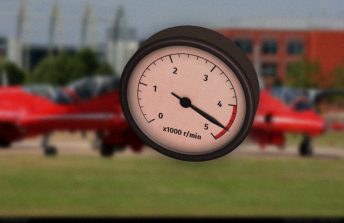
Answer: 4600 rpm
